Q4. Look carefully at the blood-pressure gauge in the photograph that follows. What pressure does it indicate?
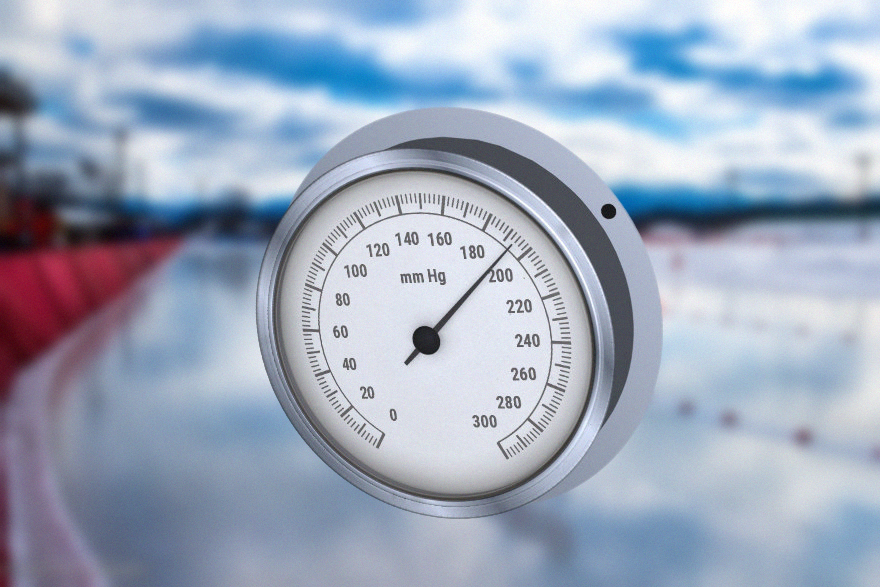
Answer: 194 mmHg
